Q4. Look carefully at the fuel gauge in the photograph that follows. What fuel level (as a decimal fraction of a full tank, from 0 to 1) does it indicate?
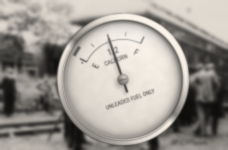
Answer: 0.5
